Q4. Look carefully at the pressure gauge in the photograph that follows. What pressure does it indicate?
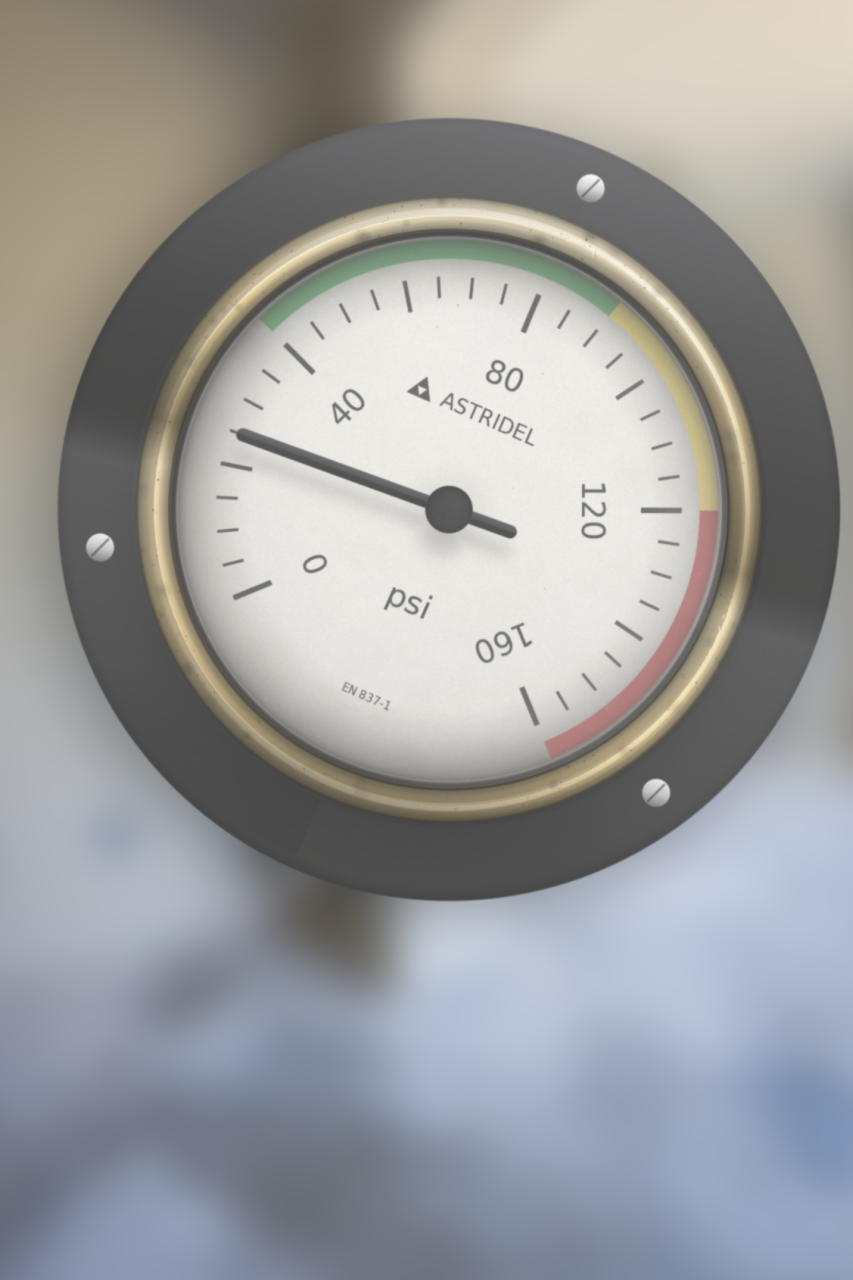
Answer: 25 psi
